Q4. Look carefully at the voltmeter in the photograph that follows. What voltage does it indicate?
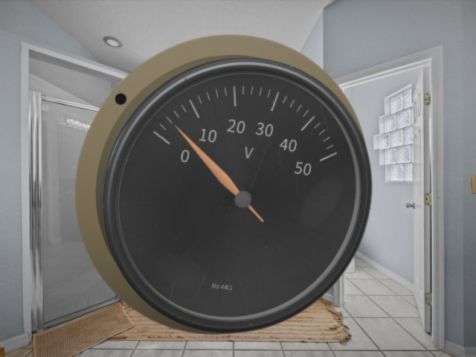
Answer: 4 V
